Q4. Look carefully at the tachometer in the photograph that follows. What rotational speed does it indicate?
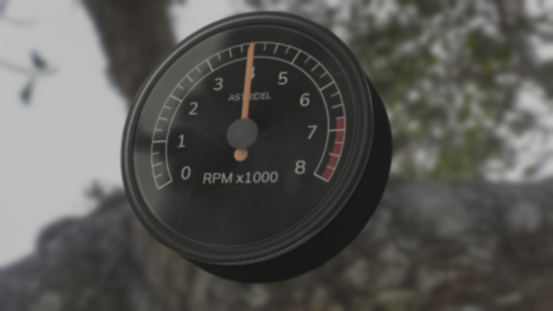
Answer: 4000 rpm
